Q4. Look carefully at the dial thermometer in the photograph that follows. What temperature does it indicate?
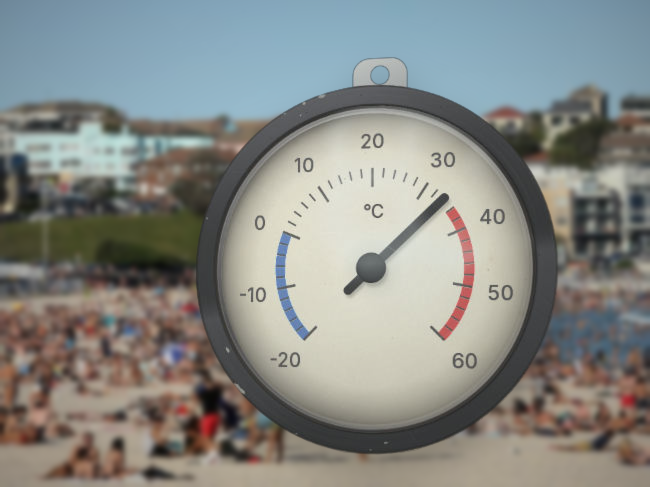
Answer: 34 °C
